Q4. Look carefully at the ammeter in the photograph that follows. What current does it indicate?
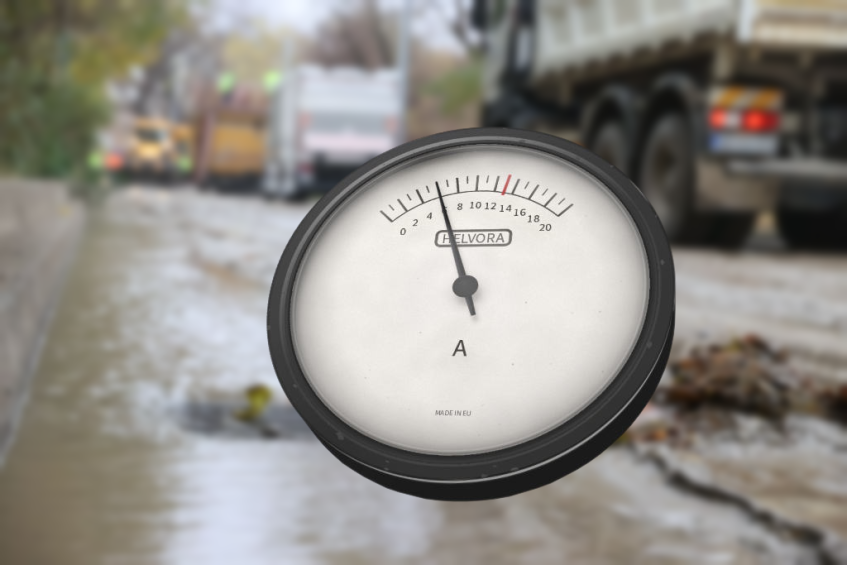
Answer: 6 A
